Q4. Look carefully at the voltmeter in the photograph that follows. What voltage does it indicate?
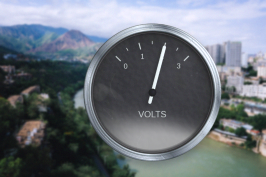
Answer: 2 V
